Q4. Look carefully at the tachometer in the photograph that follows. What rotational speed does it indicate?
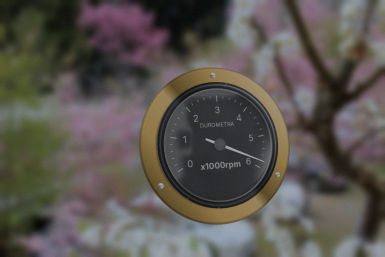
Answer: 5800 rpm
